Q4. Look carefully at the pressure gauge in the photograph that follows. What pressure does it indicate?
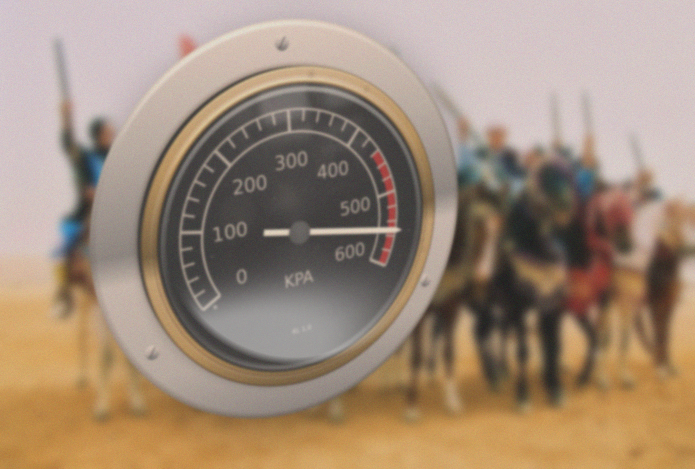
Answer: 550 kPa
